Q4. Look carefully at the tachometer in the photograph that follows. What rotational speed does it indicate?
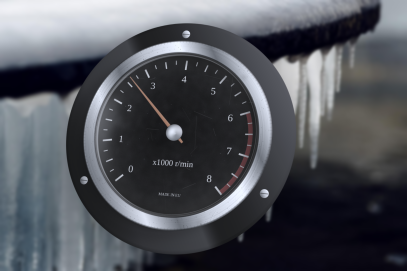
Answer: 2625 rpm
